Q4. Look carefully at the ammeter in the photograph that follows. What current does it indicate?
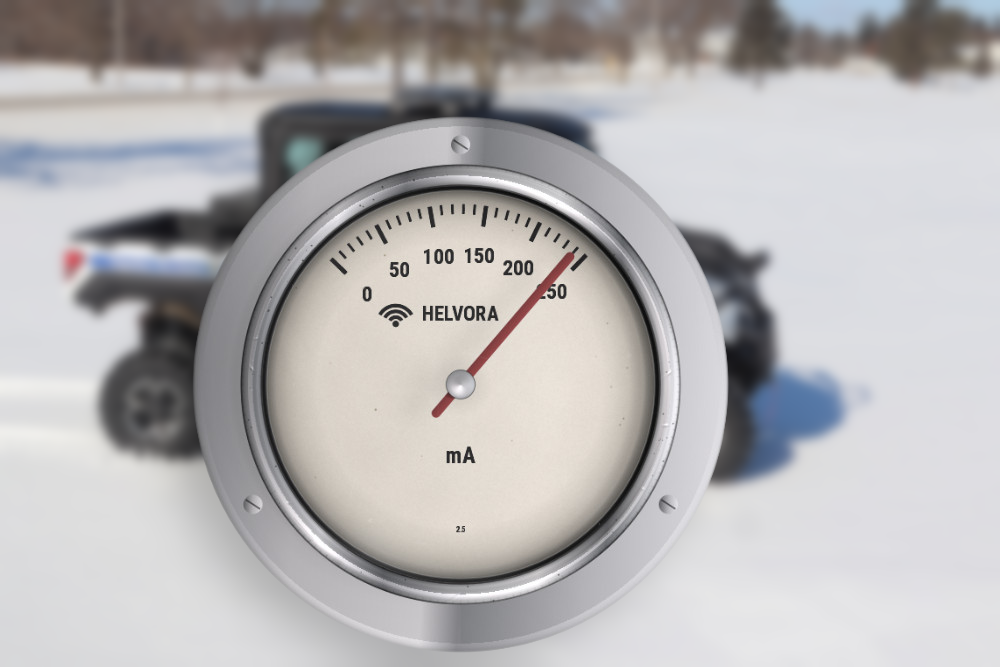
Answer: 240 mA
